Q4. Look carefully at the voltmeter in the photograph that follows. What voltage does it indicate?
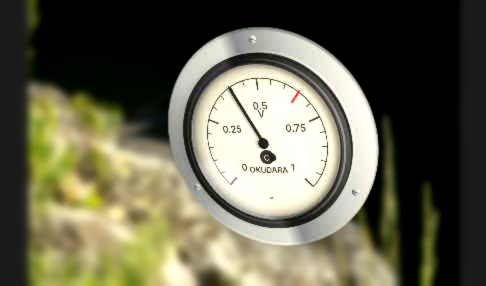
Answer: 0.4 V
